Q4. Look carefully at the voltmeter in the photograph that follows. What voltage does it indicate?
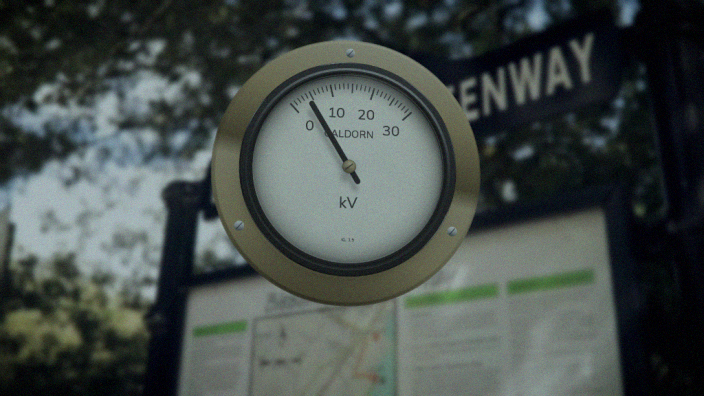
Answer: 4 kV
